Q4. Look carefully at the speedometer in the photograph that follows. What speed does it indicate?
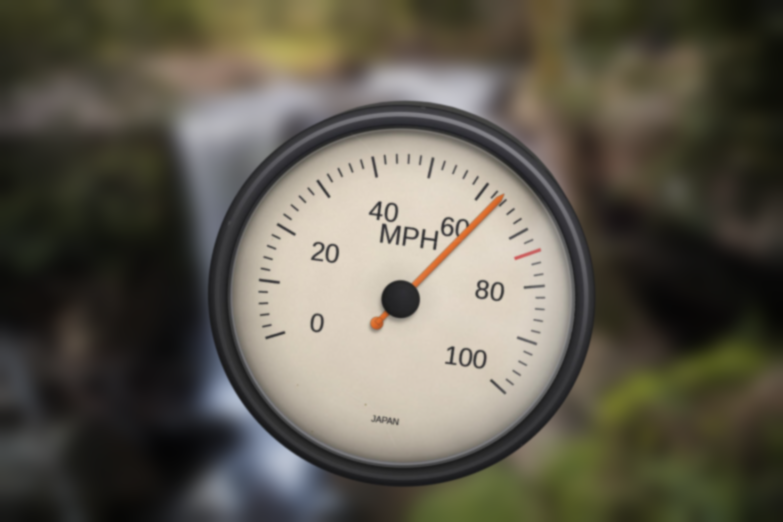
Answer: 63 mph
